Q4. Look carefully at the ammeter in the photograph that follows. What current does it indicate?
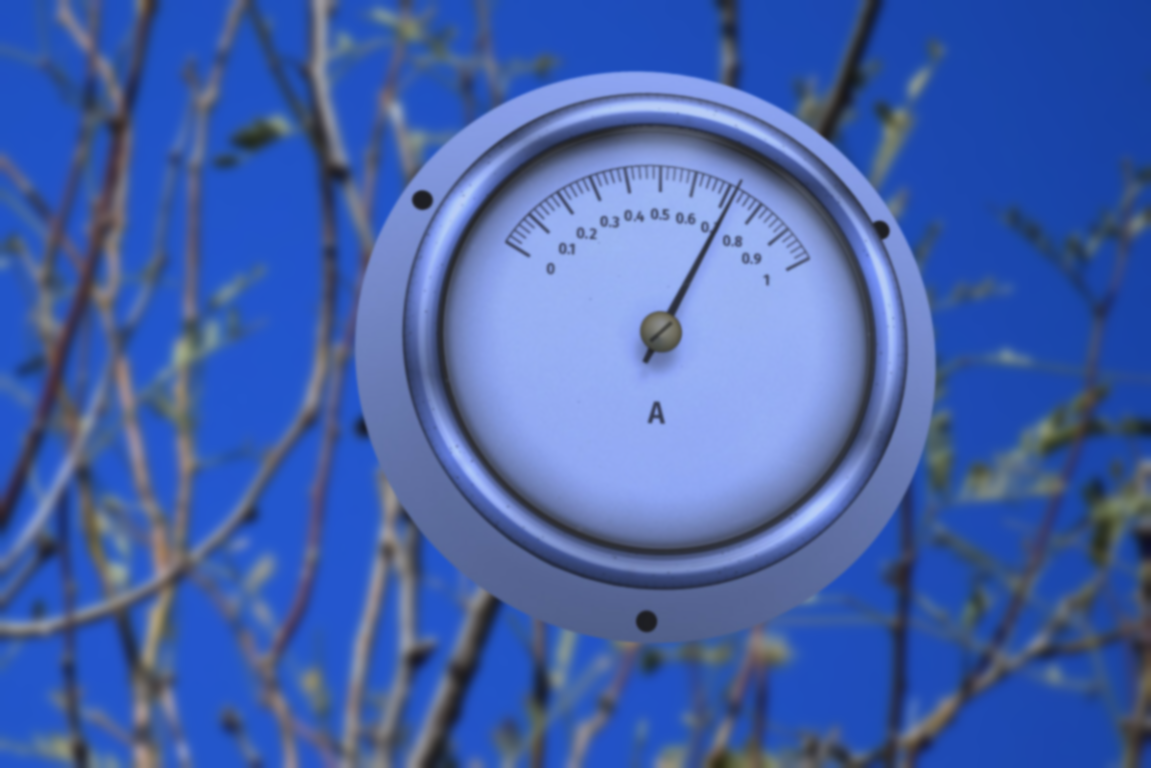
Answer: 0.72 A
